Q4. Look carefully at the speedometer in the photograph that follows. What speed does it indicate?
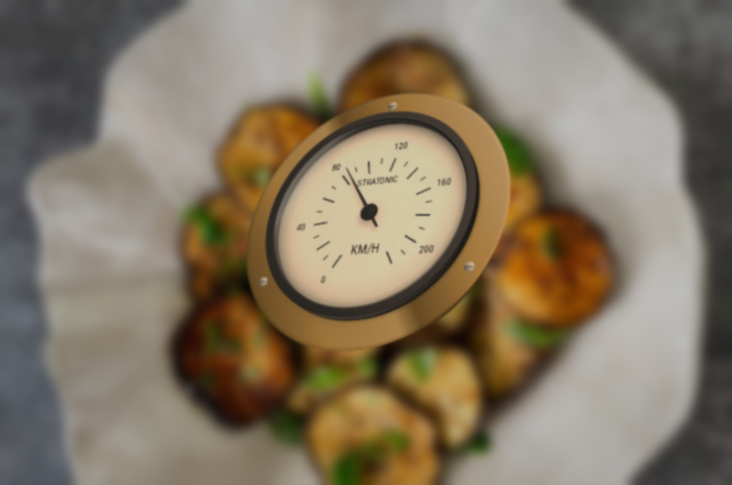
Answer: 85 km/h
